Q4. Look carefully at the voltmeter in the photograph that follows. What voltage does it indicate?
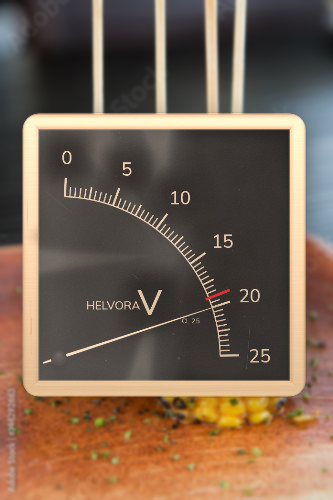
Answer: 20 V
